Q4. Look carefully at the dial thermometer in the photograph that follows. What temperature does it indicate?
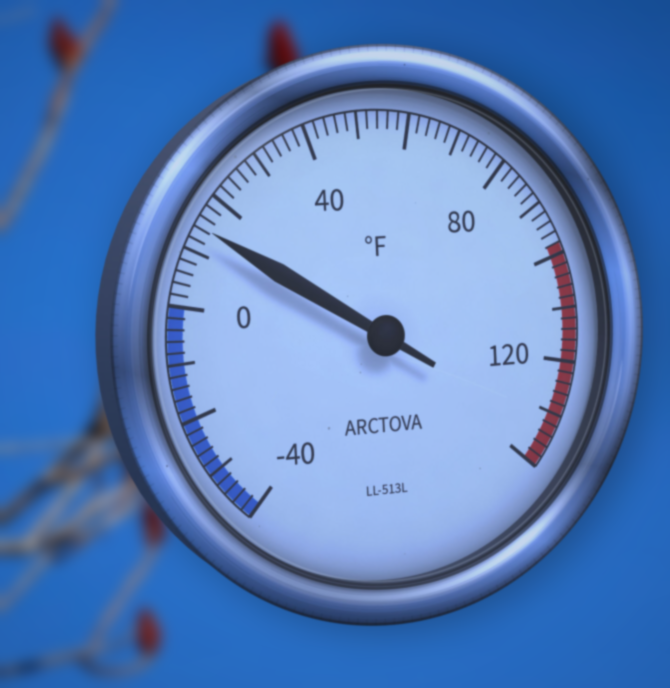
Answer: 14 °F
